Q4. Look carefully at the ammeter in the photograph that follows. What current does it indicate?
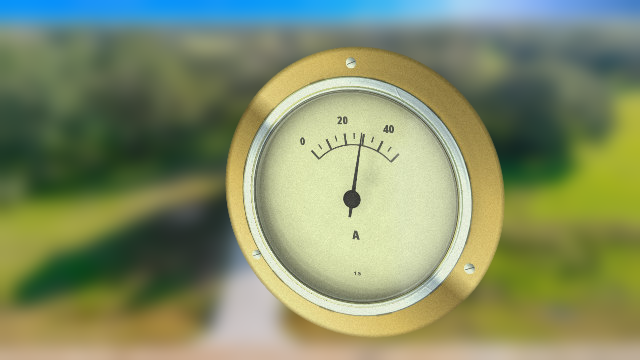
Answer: 30 A
